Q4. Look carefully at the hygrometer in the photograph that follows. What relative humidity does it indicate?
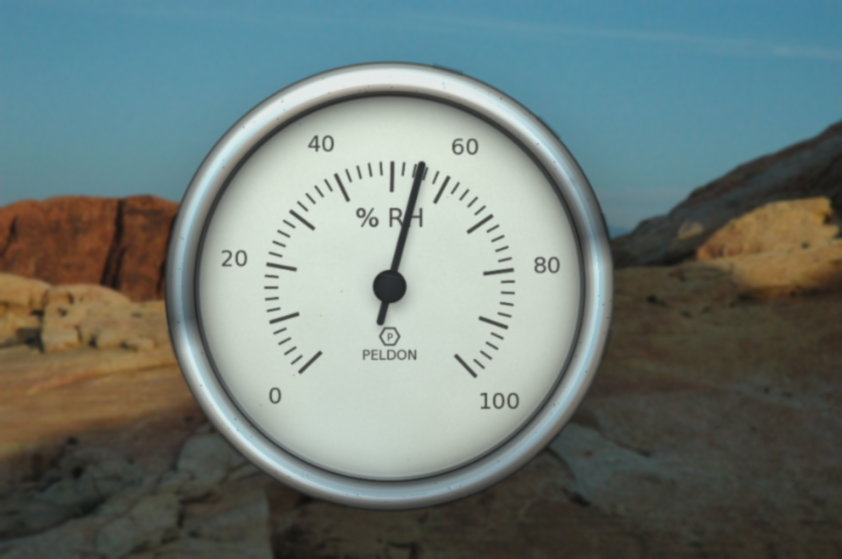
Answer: 55 %
